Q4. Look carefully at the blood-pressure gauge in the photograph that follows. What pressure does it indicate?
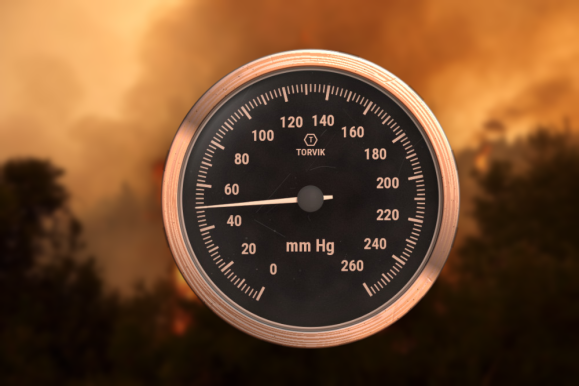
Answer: 50 mmHg
